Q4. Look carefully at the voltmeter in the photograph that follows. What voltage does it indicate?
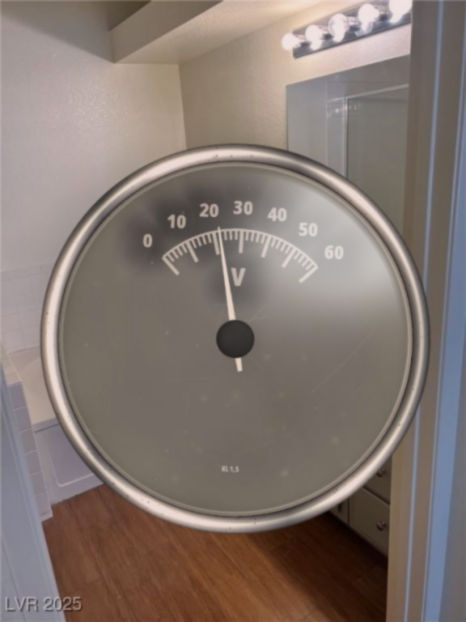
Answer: 22 V
